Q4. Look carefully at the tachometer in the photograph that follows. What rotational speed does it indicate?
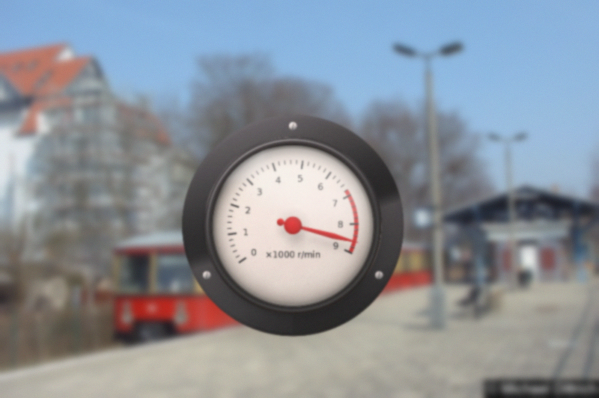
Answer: 8600 rpm
